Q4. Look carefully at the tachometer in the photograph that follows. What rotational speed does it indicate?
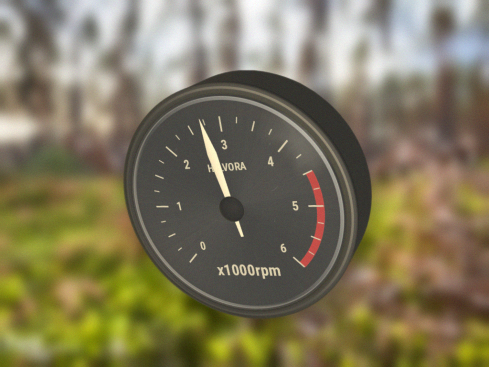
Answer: 2750 rpm
